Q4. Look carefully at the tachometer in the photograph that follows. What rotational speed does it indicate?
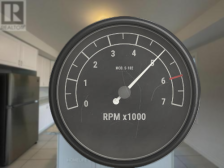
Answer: 5000 rpm
